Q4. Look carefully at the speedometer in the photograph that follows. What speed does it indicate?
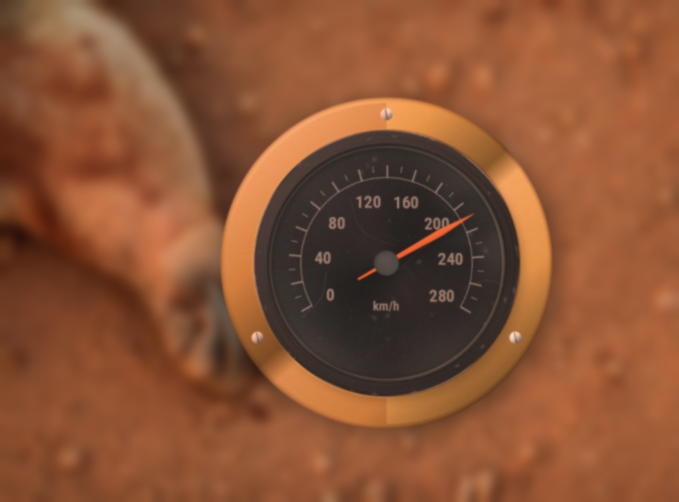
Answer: 210 km/h
